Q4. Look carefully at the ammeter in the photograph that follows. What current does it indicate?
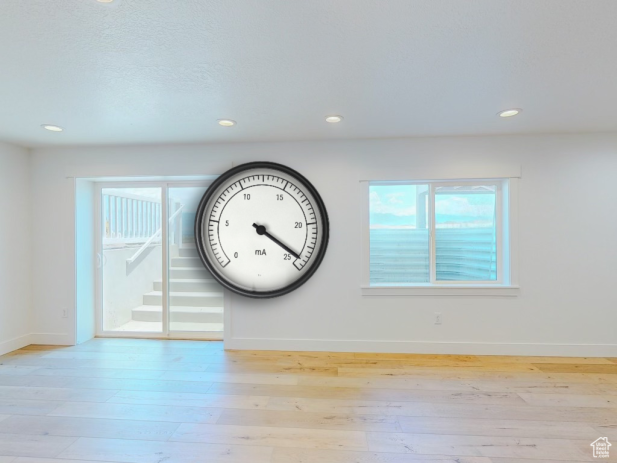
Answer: 24 mA
